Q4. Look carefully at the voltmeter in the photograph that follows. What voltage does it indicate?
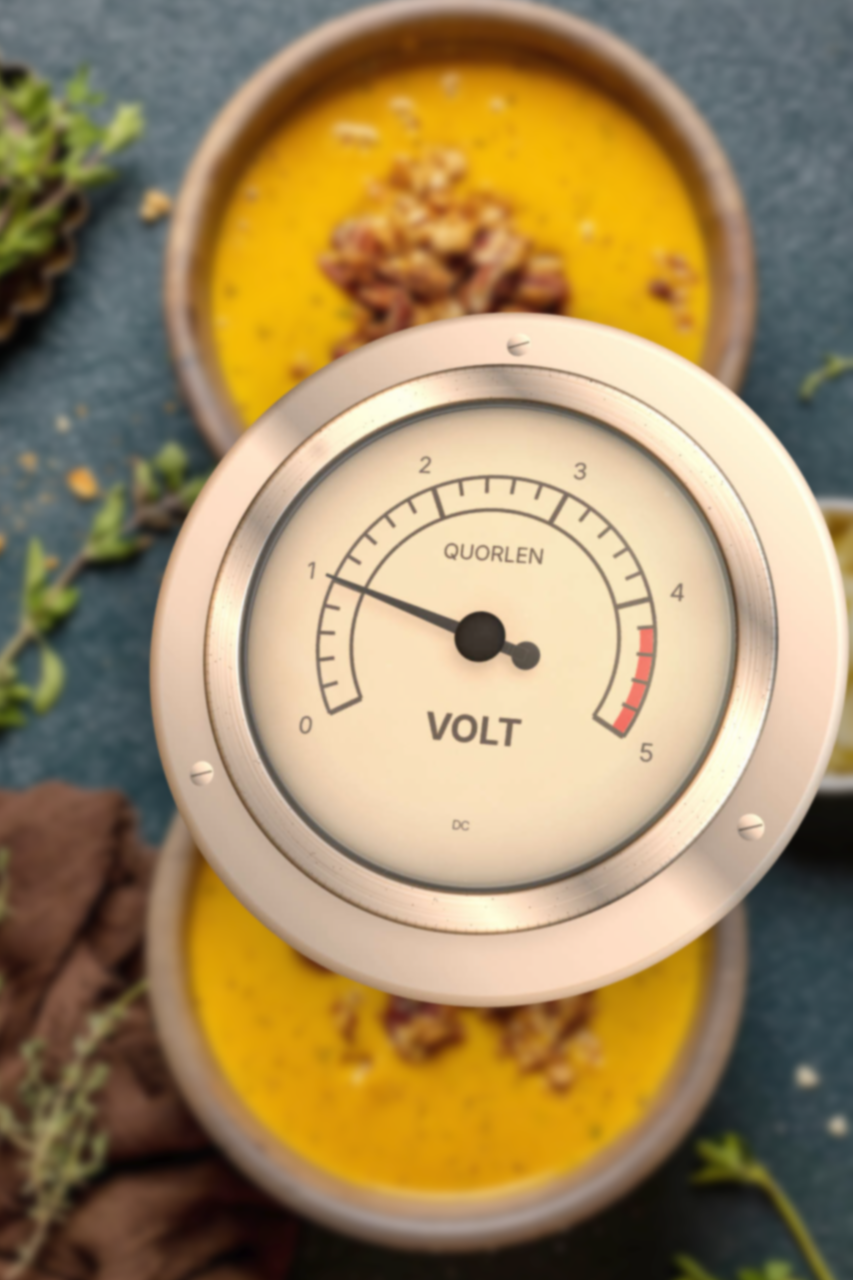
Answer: 1 V
